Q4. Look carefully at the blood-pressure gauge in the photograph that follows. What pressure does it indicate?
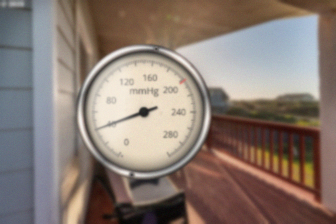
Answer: 40 mmHg
